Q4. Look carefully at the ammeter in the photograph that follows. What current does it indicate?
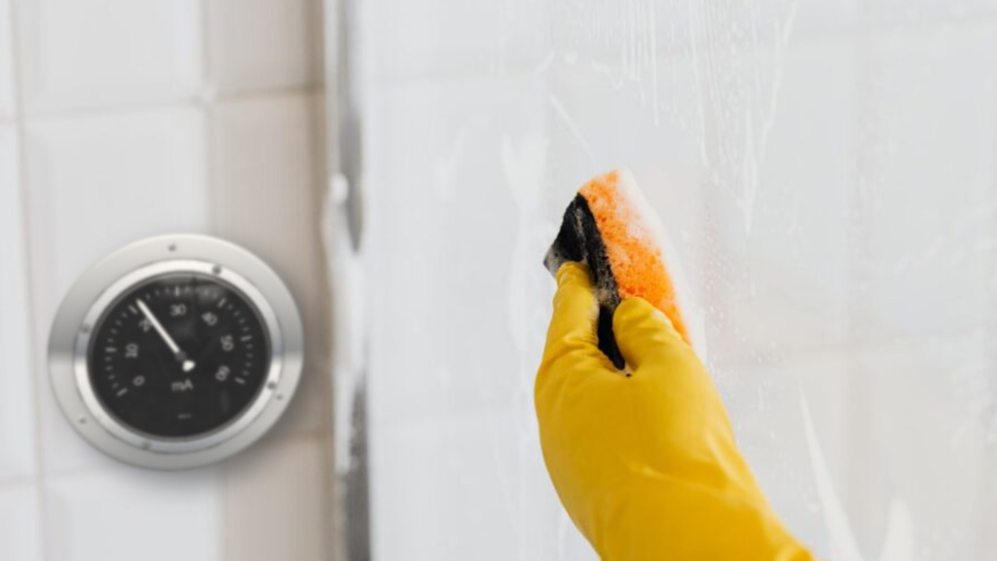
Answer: 22 mA
